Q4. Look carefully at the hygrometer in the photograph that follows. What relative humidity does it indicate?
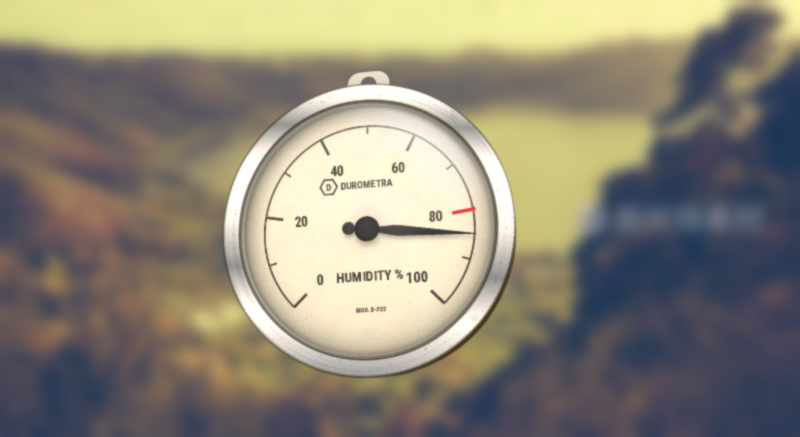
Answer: 85 %
